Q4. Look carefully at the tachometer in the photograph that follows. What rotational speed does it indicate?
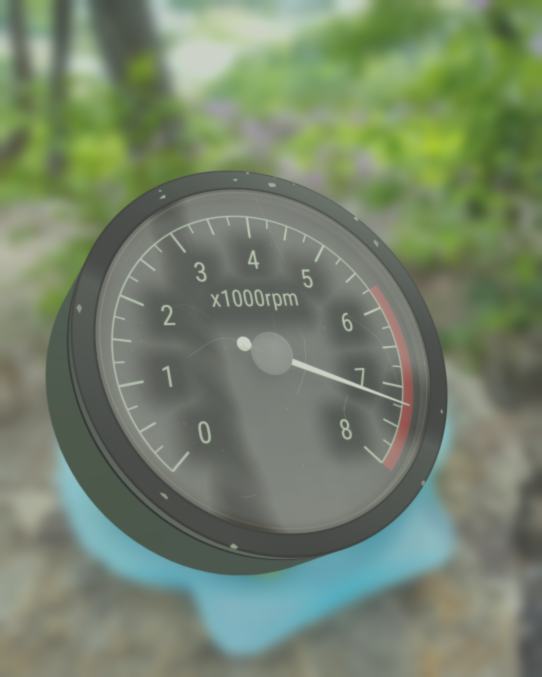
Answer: 7250 rpm
